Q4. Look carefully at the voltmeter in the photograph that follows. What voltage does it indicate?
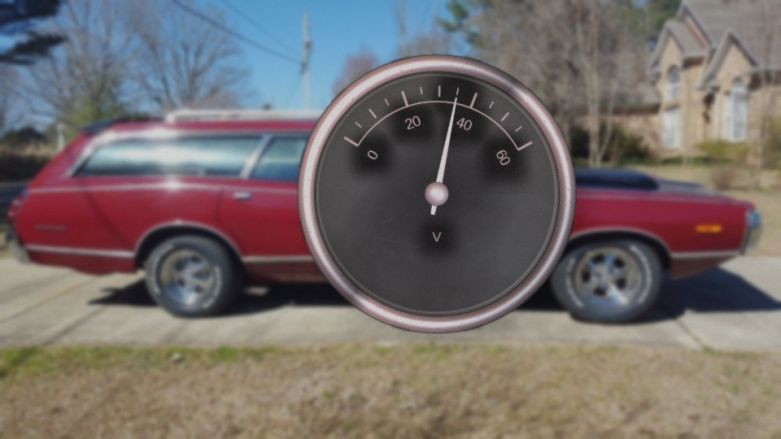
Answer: 35 V
